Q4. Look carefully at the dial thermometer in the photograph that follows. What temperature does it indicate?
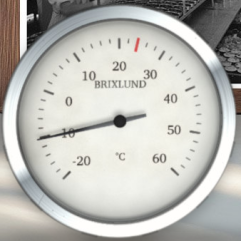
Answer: -10 °C
